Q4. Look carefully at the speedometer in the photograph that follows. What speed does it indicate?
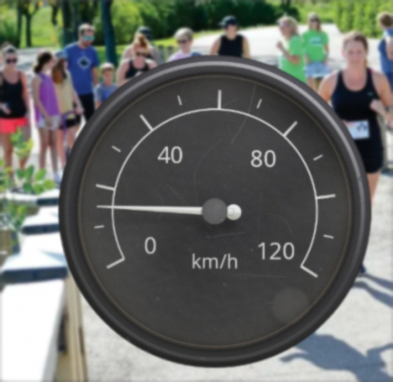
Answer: 15 km/h
